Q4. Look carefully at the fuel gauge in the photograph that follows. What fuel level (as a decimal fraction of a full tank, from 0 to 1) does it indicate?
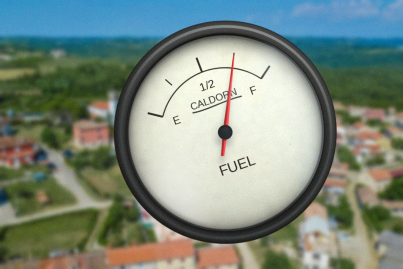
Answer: 0.75
